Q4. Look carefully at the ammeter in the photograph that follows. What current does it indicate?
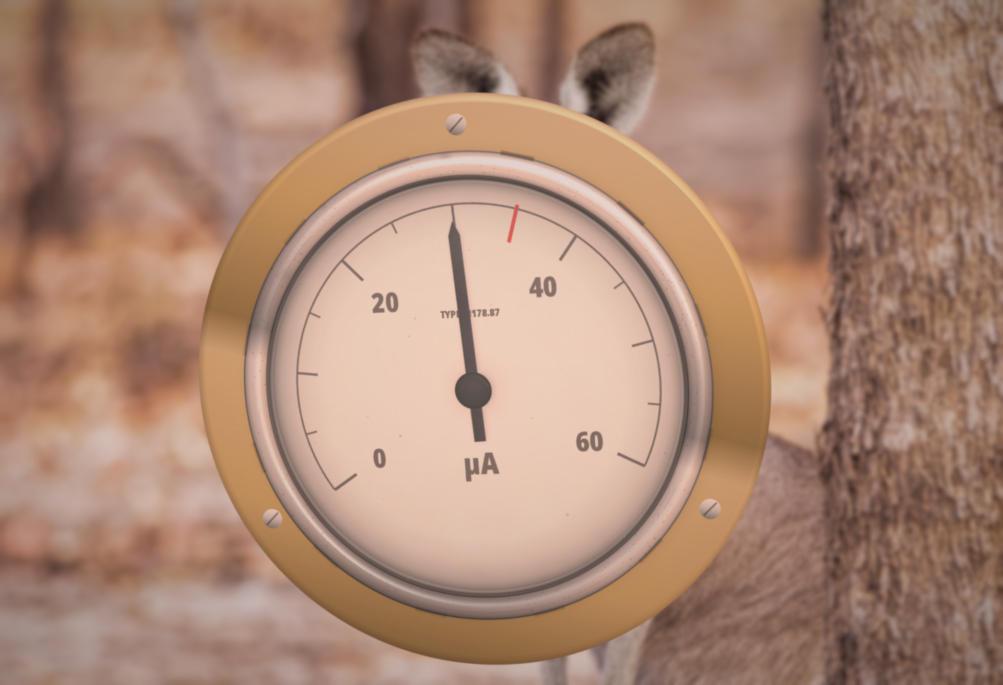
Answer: 30 µA
